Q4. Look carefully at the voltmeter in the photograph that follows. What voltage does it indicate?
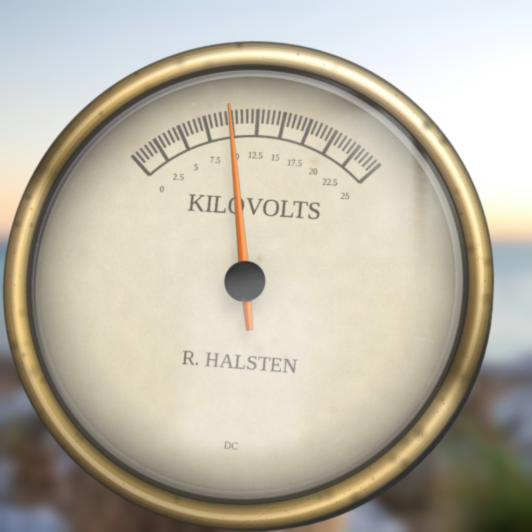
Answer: 10 kV
